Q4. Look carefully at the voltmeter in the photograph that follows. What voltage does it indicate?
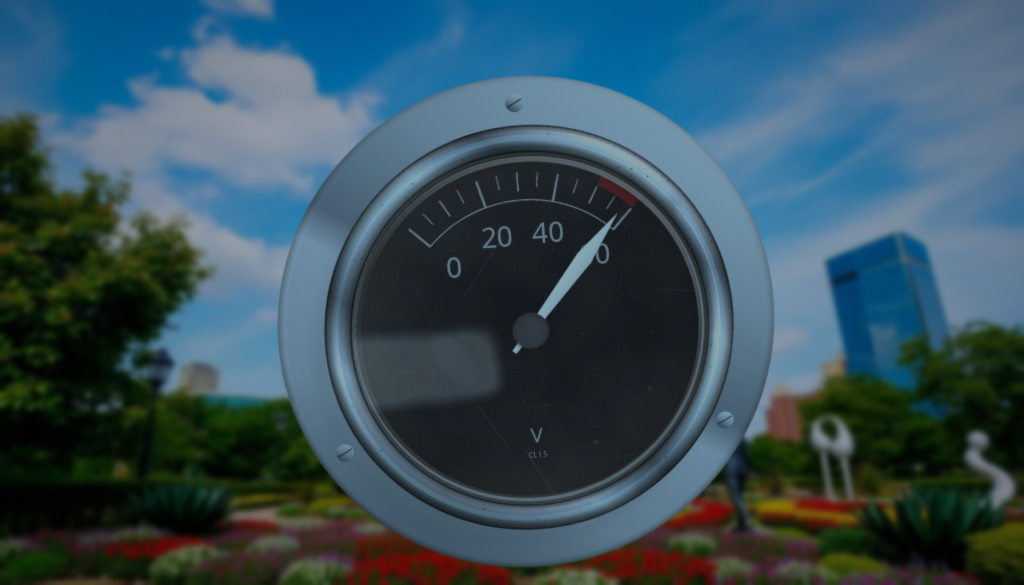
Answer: 57.5 V
